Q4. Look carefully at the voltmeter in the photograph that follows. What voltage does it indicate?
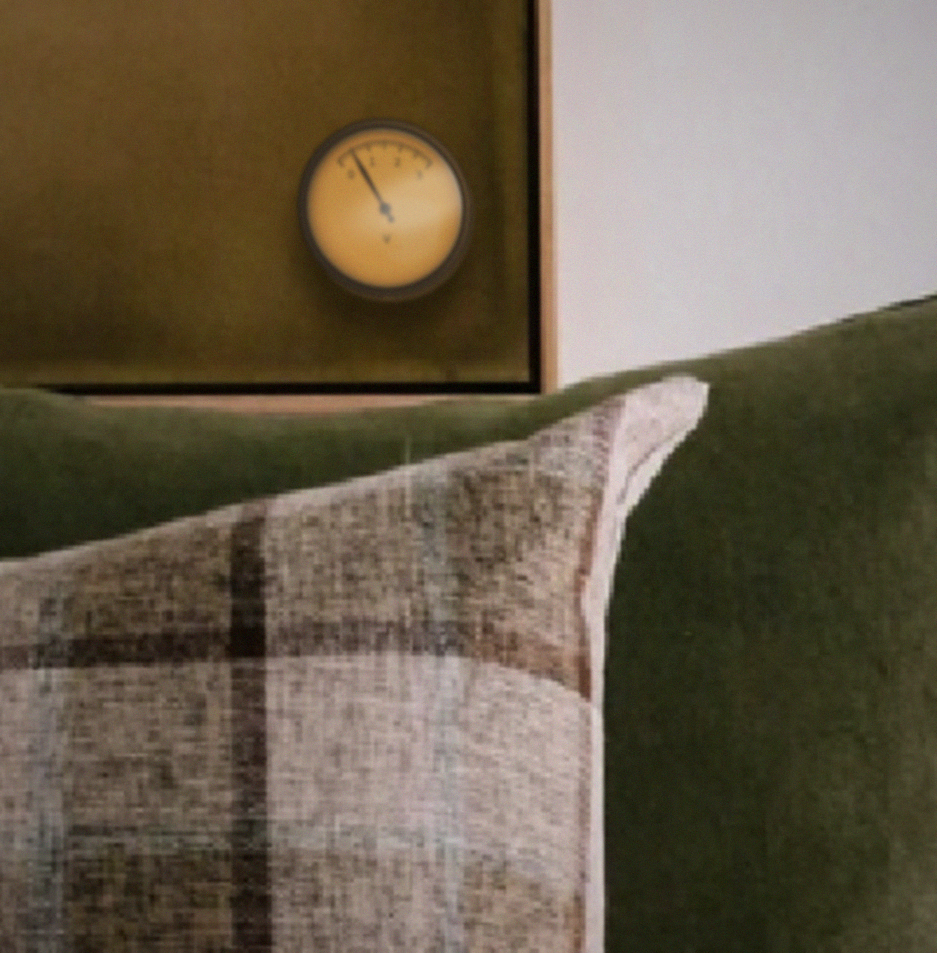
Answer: 0.5 V
